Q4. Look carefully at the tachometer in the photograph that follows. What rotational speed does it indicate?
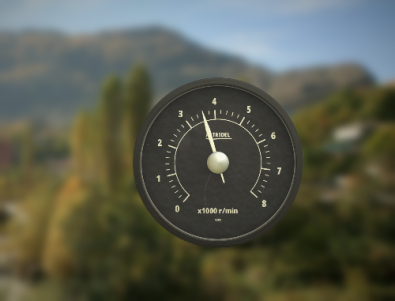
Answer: 3600 rpm
